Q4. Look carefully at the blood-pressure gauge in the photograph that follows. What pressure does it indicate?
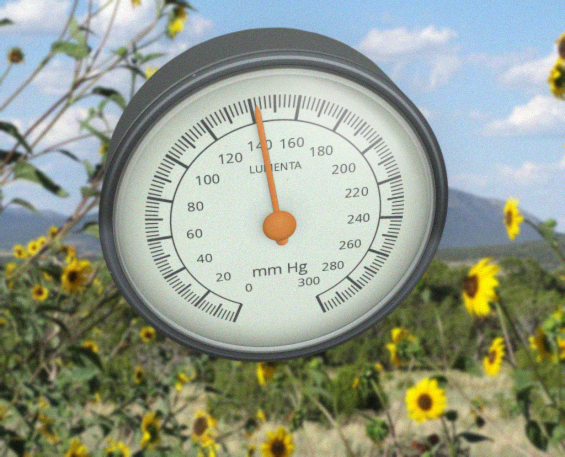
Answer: 142 mmHg
